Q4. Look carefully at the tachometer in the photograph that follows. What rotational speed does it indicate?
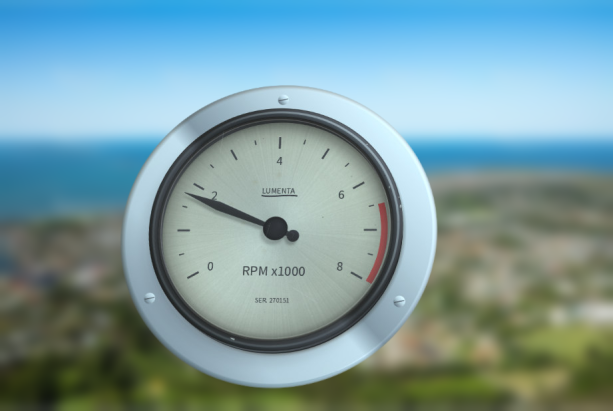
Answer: 1750 rpm
